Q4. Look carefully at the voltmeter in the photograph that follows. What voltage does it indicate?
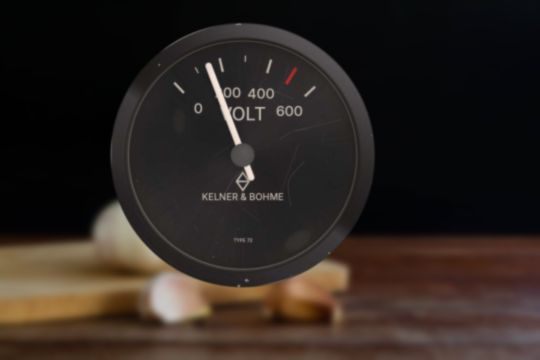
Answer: 150 V
